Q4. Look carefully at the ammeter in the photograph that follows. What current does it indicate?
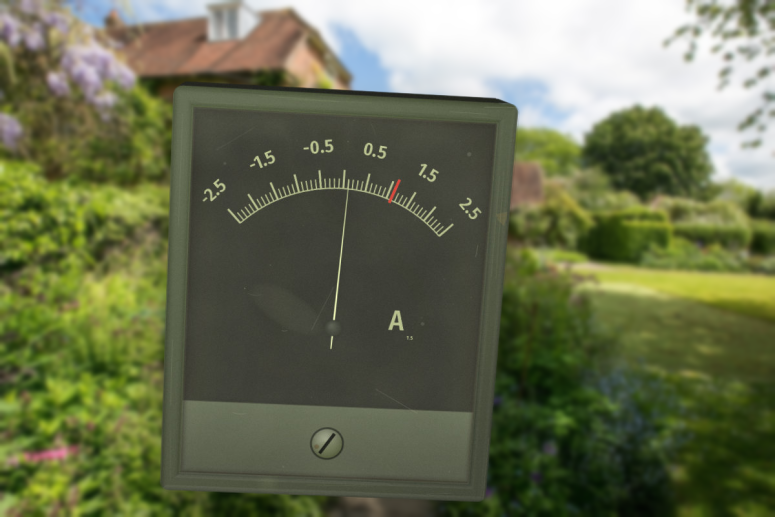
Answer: 0.1 A
